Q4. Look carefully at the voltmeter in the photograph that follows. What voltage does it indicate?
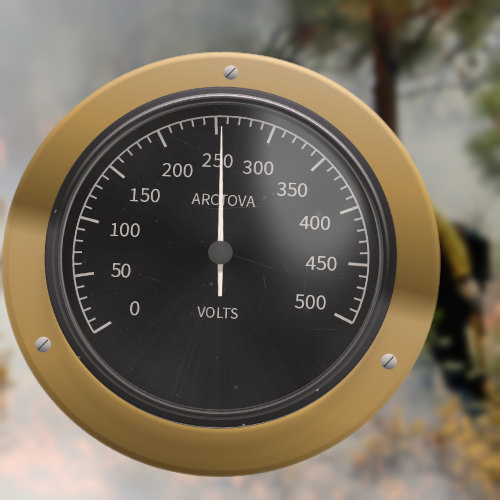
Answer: 255 V
